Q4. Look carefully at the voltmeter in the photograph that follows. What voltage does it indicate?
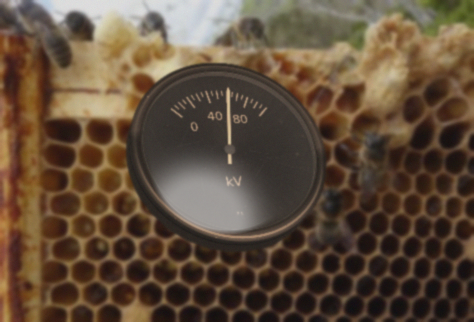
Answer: 60 kV
